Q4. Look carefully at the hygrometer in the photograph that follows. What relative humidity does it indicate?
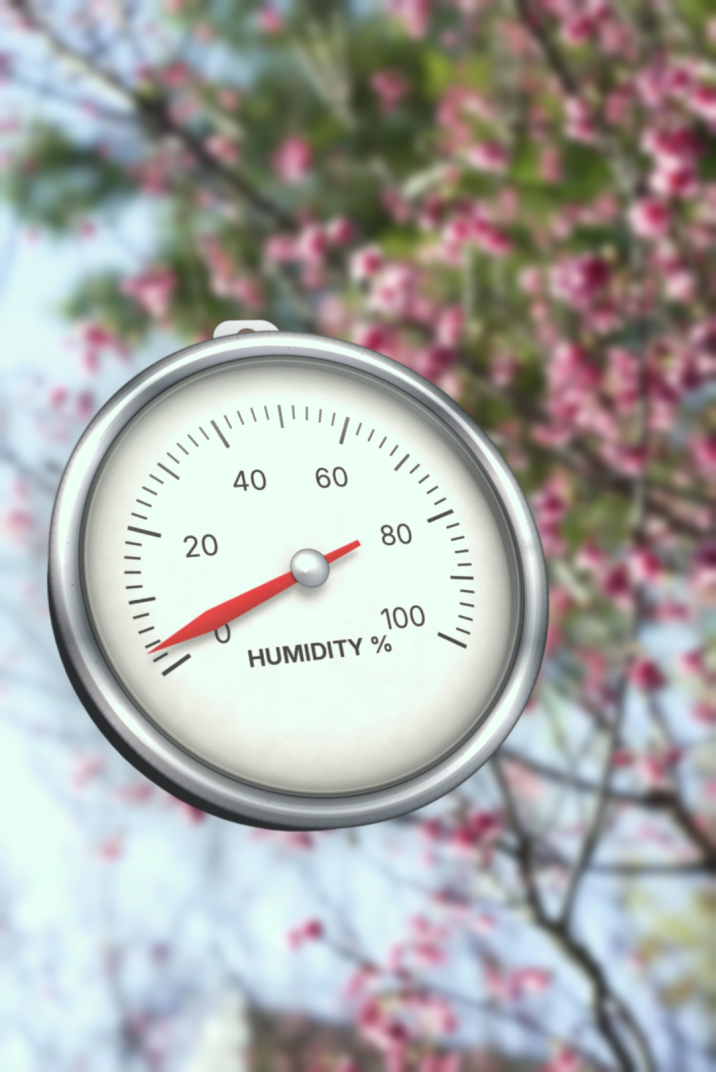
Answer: 3 %
